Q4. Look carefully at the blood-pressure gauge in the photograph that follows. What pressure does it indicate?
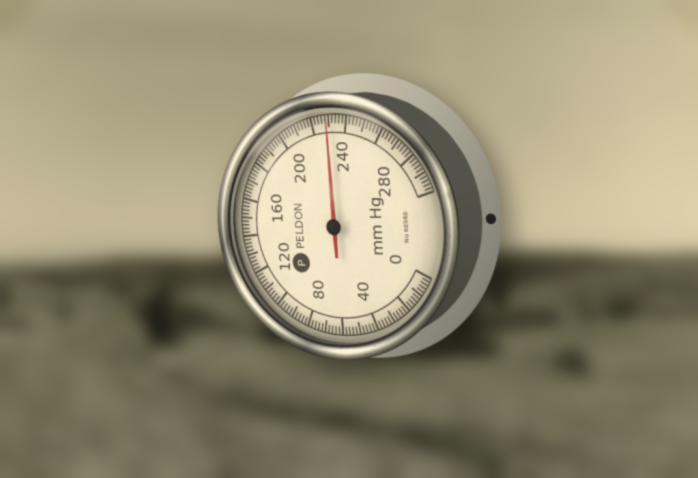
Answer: 230 mmHg
